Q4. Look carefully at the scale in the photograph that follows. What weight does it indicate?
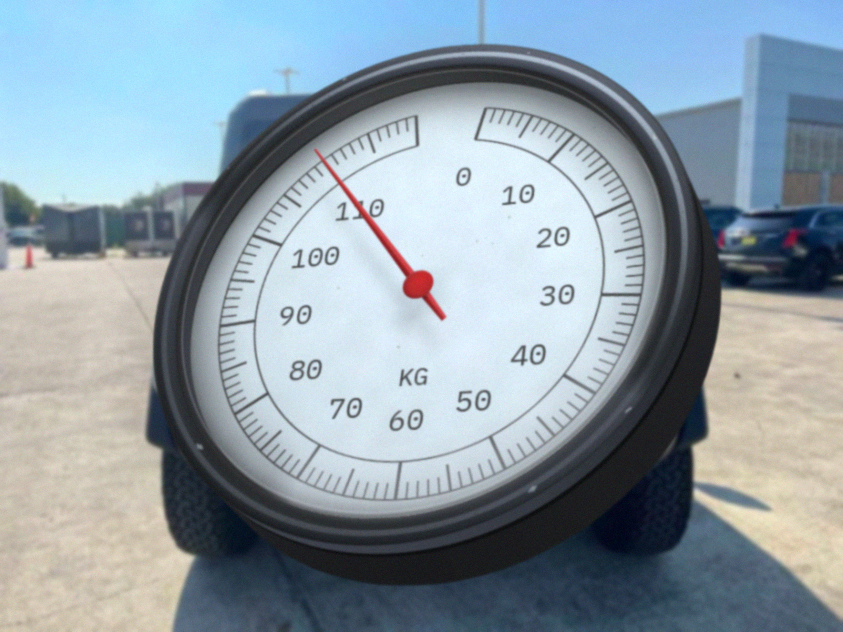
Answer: 110 kg
